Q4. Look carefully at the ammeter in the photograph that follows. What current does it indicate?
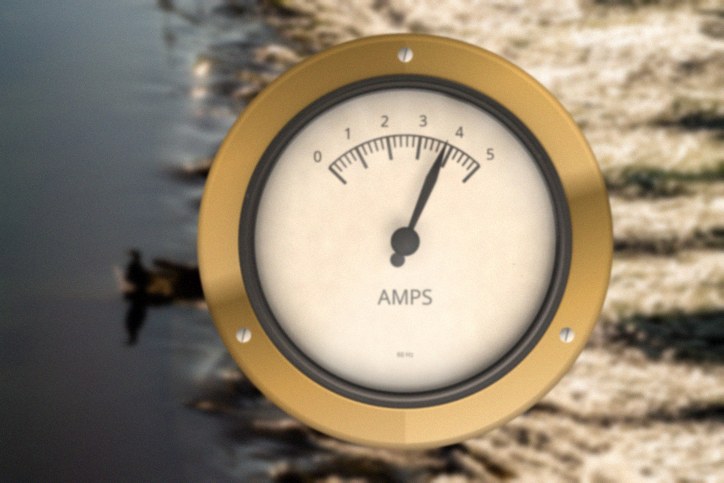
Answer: 3.8 A
